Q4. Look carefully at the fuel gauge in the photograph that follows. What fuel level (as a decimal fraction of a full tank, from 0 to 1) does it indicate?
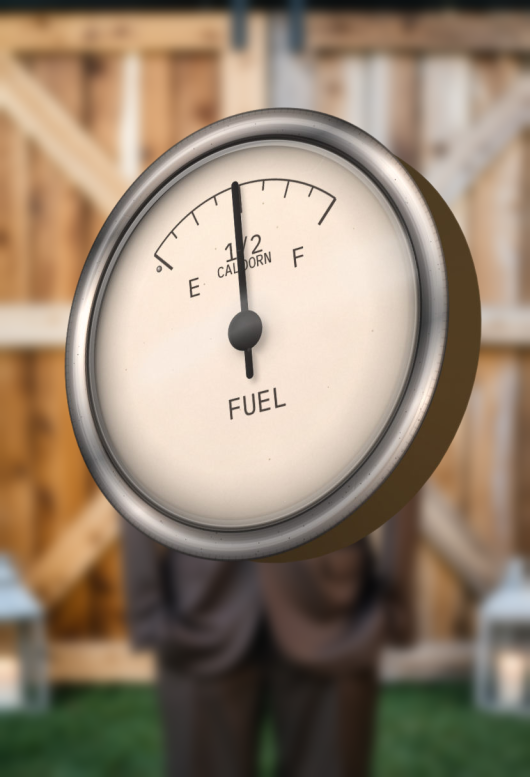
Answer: 0.5
